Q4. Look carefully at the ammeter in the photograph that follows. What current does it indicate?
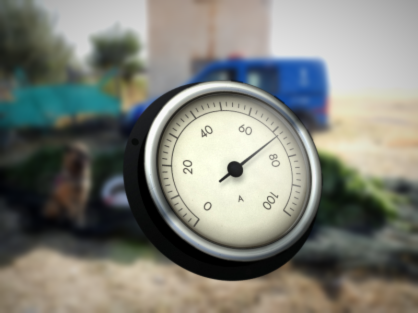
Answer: 72 A
